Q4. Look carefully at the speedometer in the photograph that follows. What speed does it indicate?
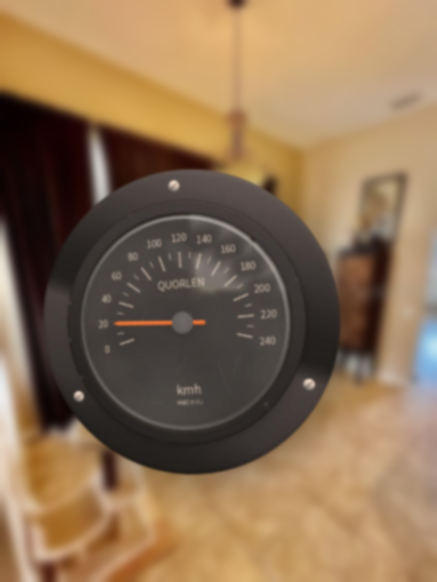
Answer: 20 km/h
